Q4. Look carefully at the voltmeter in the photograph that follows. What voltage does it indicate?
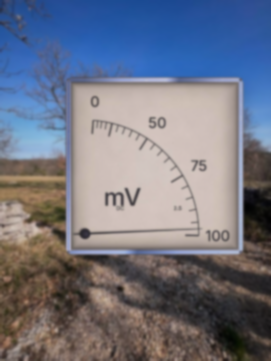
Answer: 97.5 mV
